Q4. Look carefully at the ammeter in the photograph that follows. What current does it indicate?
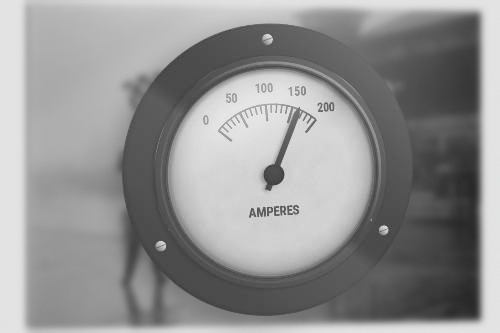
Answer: 160 A
